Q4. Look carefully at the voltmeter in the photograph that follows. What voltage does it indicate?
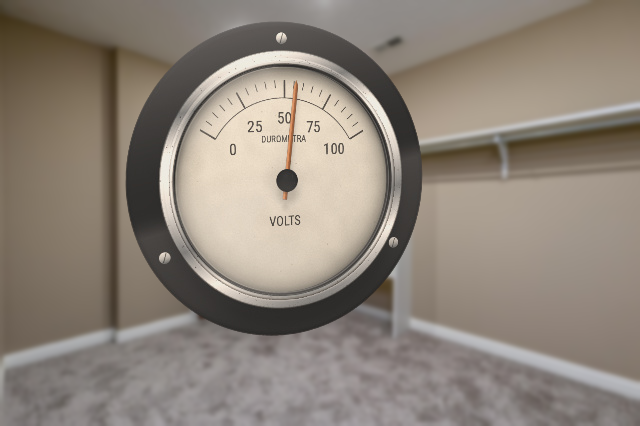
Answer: 55 V
